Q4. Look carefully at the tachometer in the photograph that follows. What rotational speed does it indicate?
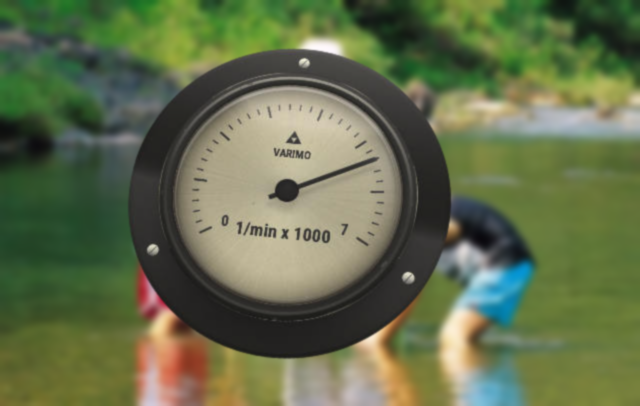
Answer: 5400 rpm
